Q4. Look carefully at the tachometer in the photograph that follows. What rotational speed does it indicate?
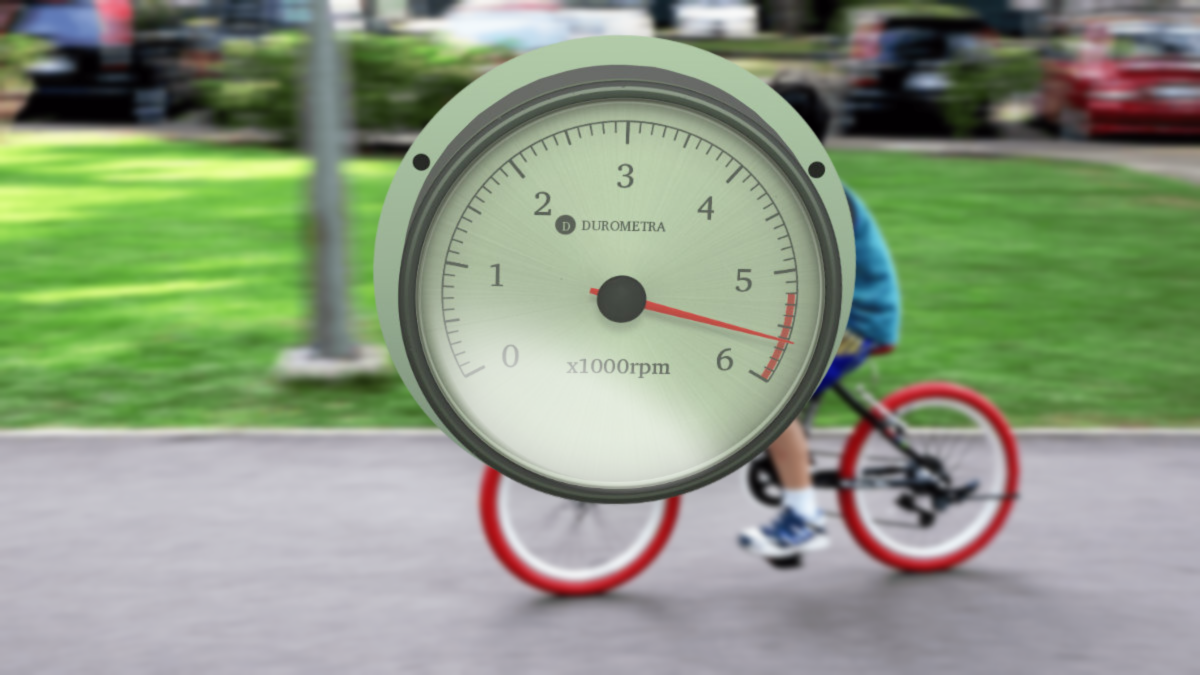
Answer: 5600 rpm
